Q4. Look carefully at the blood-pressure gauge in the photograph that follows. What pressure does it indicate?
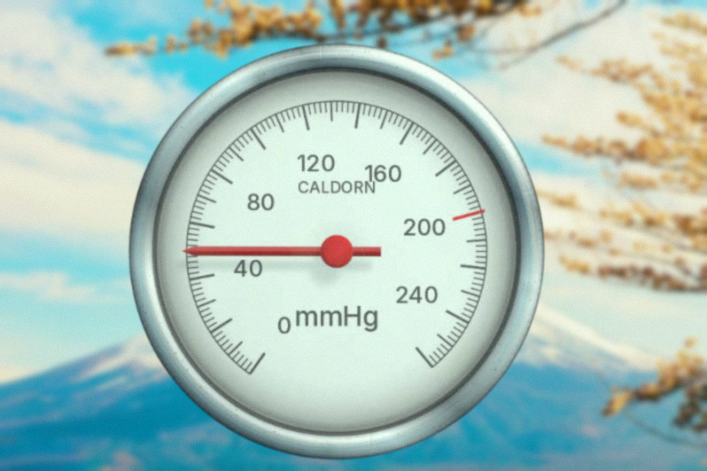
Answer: 50 mmHg
